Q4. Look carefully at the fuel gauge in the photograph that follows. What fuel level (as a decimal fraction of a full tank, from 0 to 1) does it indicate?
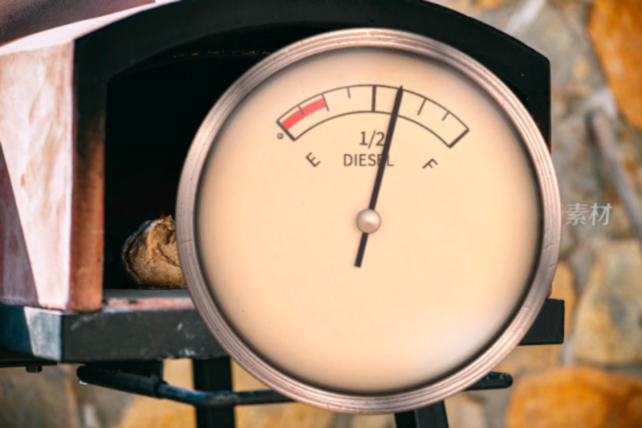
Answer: 0.625
